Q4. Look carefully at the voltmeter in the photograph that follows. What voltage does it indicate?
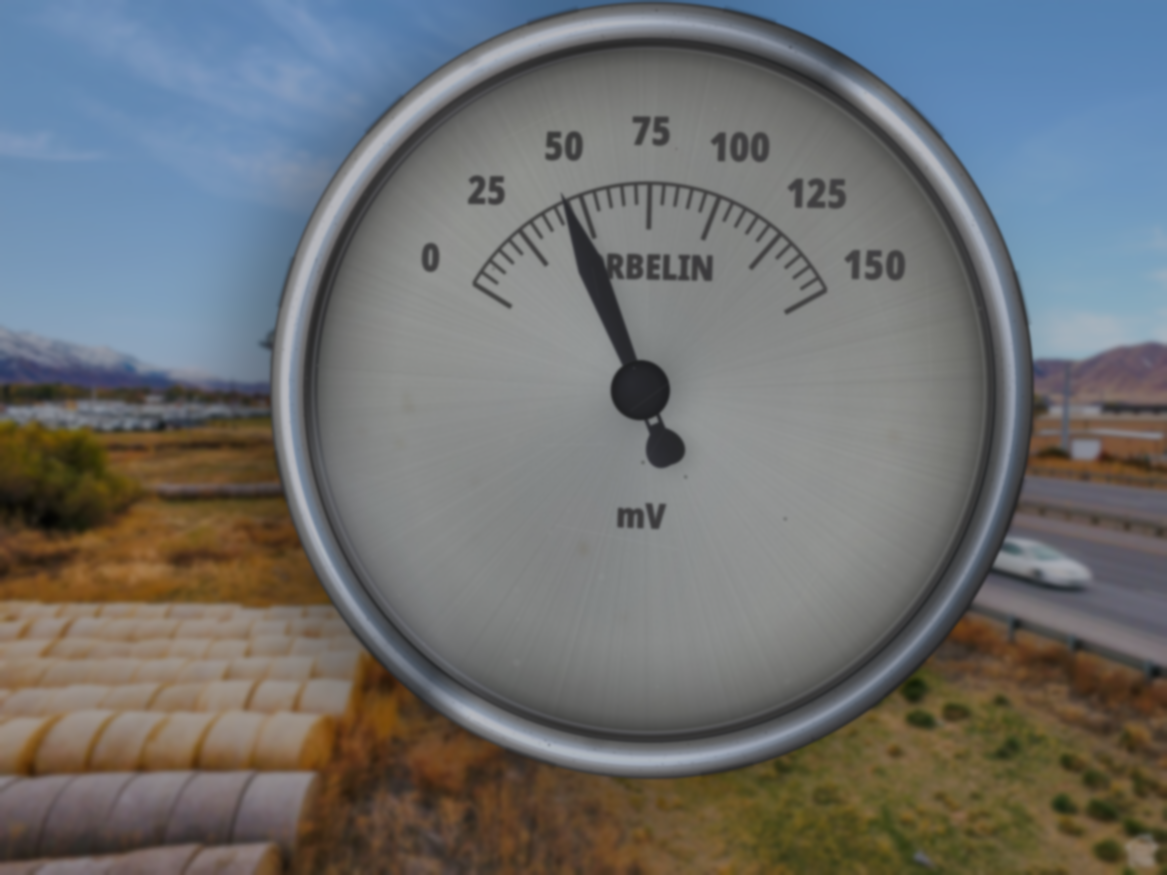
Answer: 45 mV
